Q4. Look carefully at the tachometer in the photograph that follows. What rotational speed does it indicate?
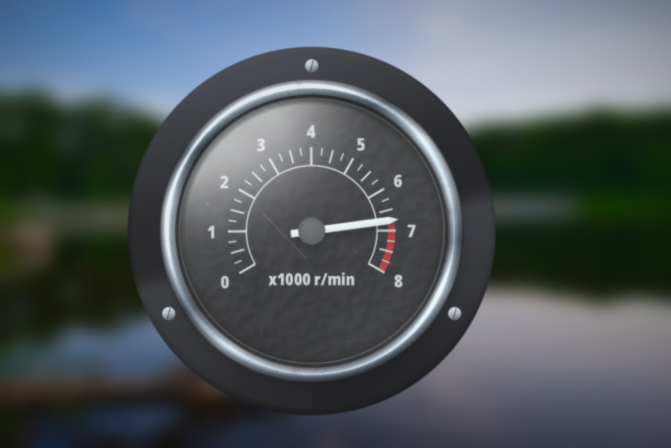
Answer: 6750 rpm
